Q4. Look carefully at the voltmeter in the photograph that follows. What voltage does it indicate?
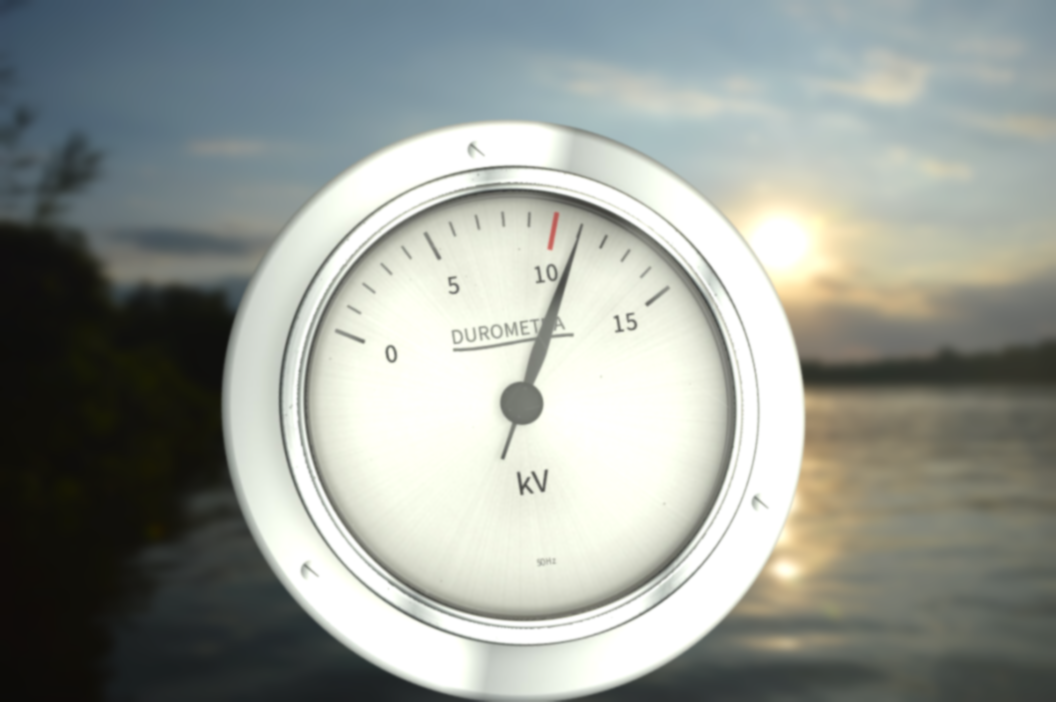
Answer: 11 kV
